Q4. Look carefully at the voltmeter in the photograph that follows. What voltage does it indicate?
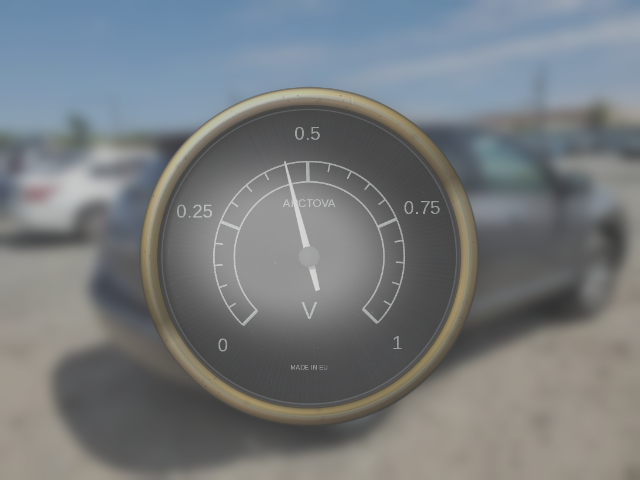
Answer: 0.45 V
